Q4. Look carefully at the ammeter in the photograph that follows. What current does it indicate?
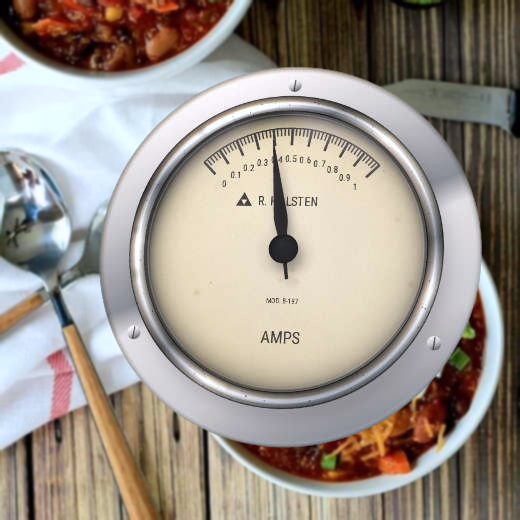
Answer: 0.4 A
